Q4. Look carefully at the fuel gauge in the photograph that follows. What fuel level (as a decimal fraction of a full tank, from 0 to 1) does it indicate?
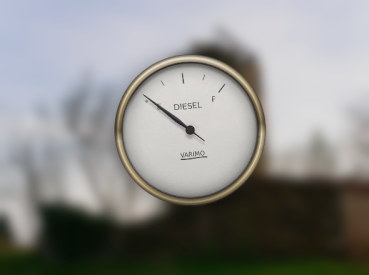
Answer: 0
